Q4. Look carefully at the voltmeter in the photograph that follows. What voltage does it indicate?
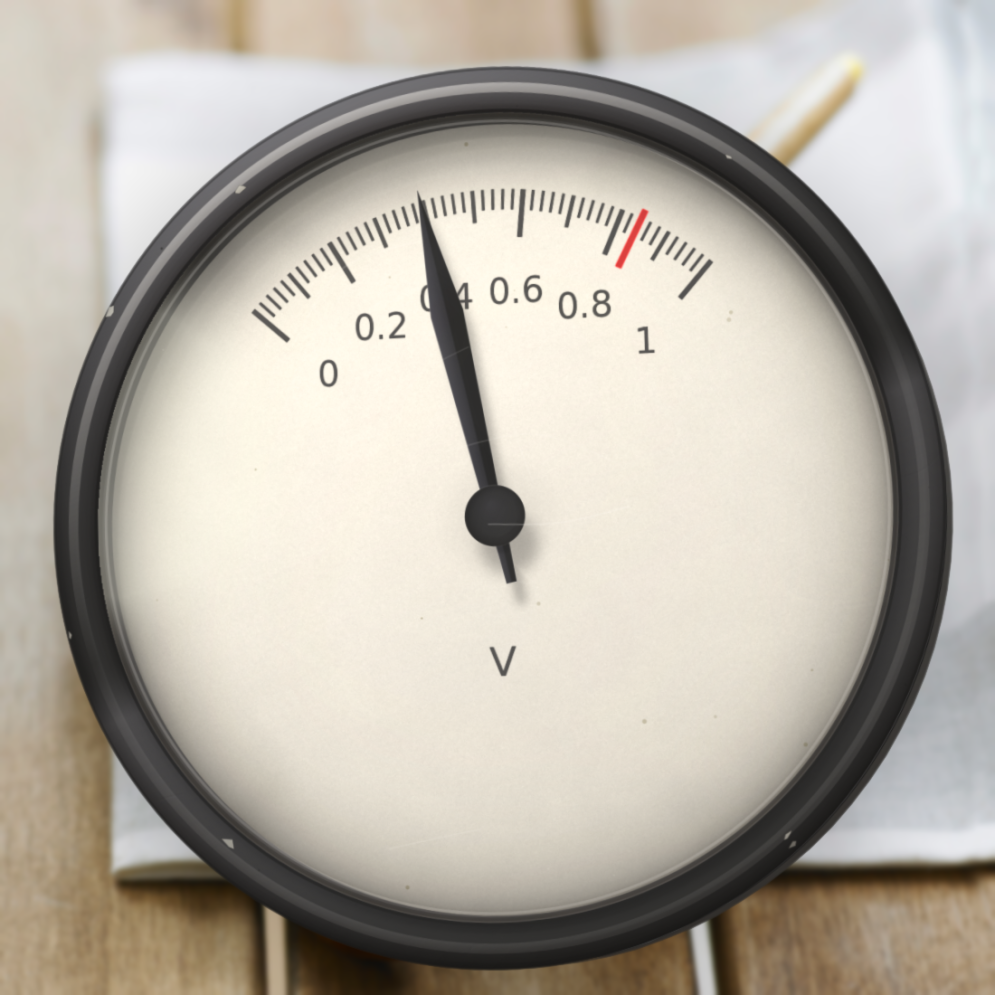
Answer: 0.4 V
